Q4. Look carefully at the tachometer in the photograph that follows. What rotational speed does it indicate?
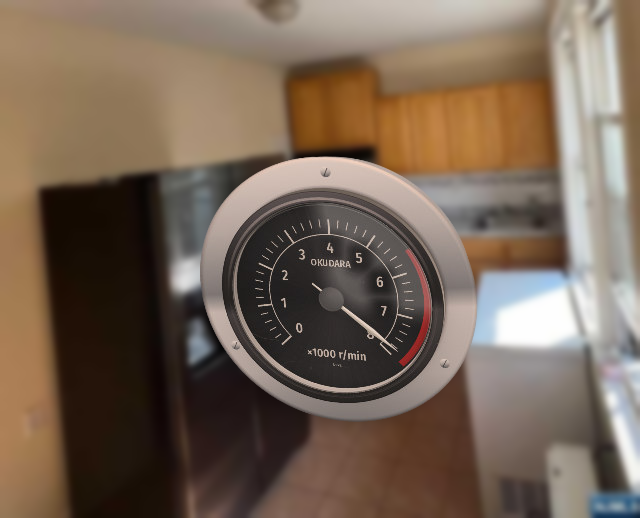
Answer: 7800 rpm
